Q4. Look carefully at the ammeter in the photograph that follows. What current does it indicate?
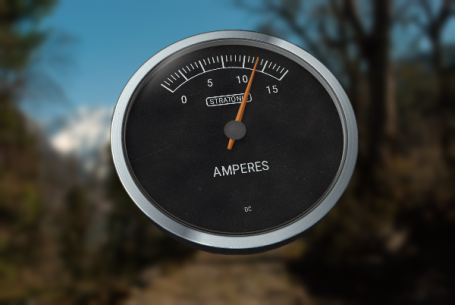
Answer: 11.5 A
